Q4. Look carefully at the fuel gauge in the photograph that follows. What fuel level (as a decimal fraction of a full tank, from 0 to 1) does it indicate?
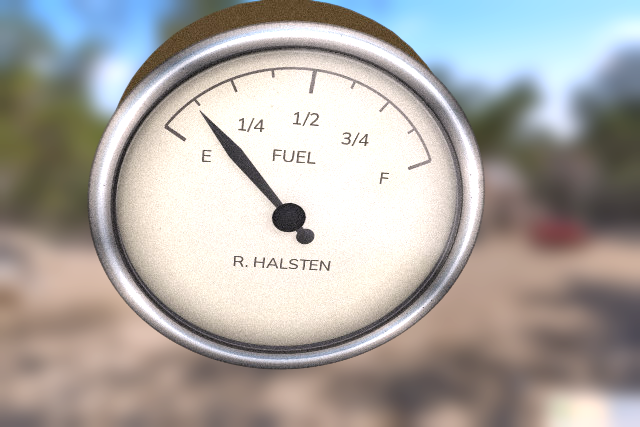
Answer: 0.125
